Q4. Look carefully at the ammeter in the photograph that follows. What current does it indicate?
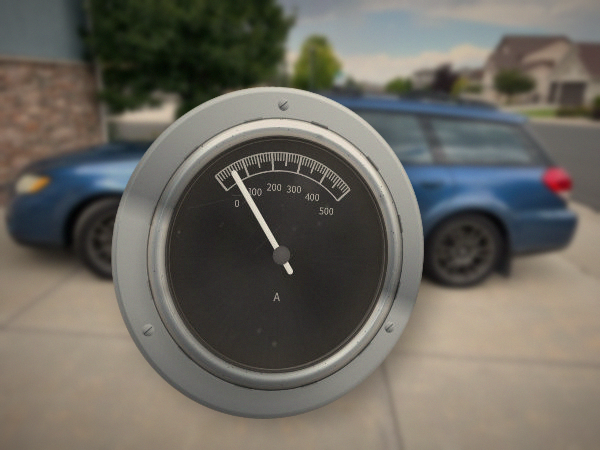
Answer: 50 A
